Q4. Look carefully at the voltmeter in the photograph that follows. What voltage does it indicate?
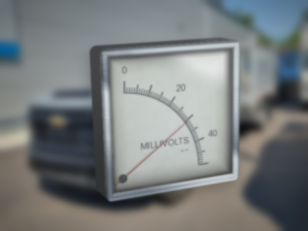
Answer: 30 mV
